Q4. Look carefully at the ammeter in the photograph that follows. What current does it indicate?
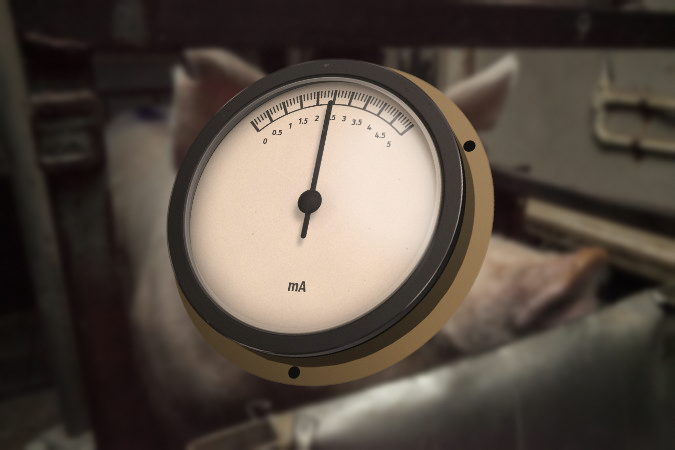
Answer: 2.5 mA
